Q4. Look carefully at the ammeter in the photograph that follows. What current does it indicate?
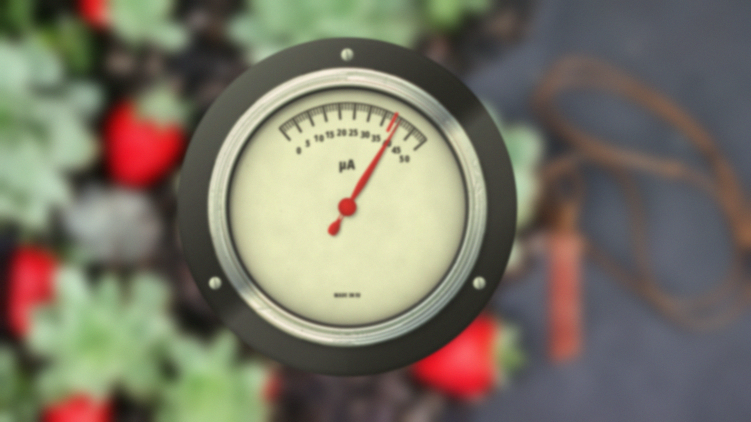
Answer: 40 µA
